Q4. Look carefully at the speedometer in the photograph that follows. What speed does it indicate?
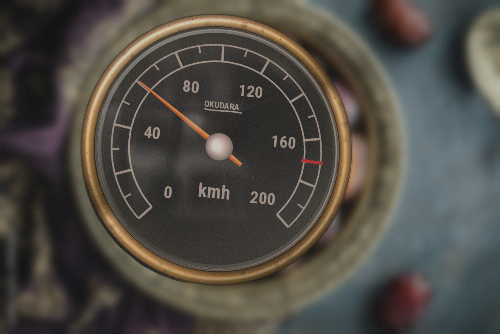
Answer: 60 km/h
